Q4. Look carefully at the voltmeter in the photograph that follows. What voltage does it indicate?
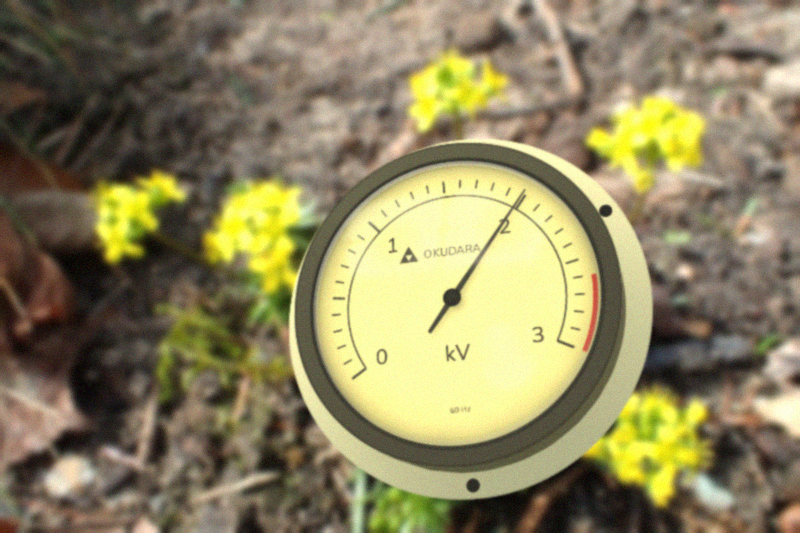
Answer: 2 kV
